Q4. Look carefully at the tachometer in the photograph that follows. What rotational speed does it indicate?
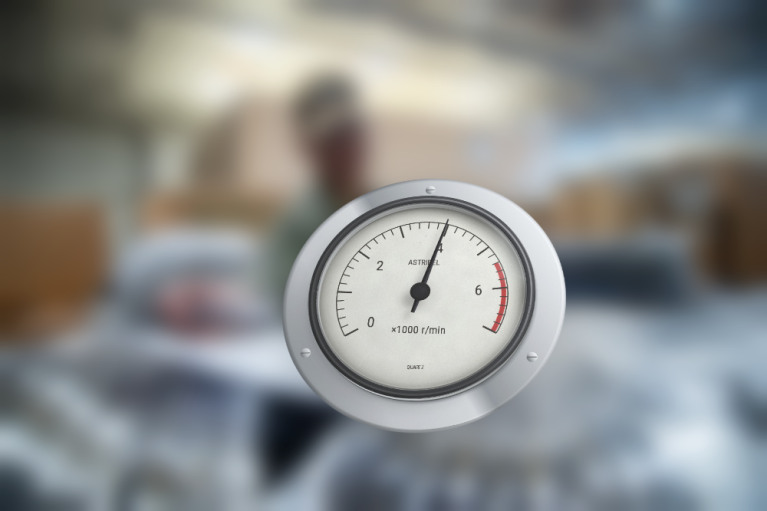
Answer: 4000 rpm
